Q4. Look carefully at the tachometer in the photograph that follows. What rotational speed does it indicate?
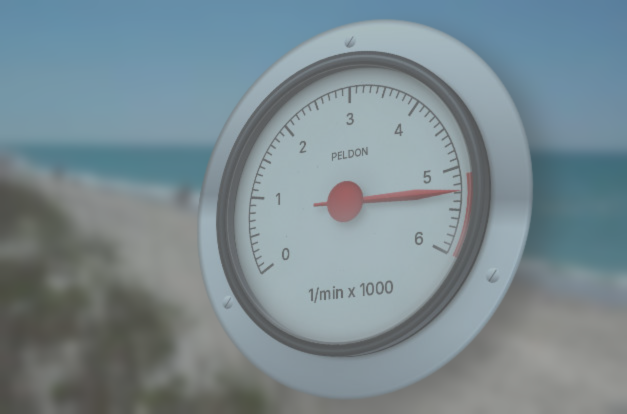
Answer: 5300 rpm
